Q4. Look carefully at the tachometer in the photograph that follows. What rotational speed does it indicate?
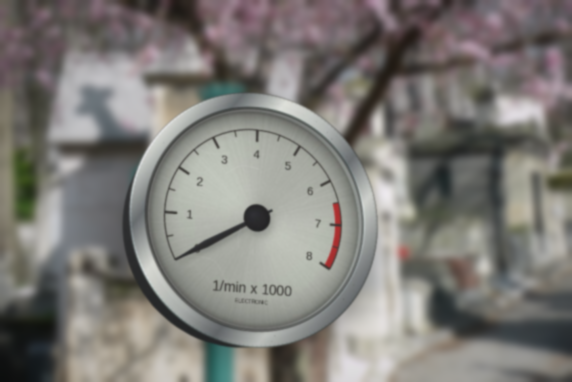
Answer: 0 rpm
